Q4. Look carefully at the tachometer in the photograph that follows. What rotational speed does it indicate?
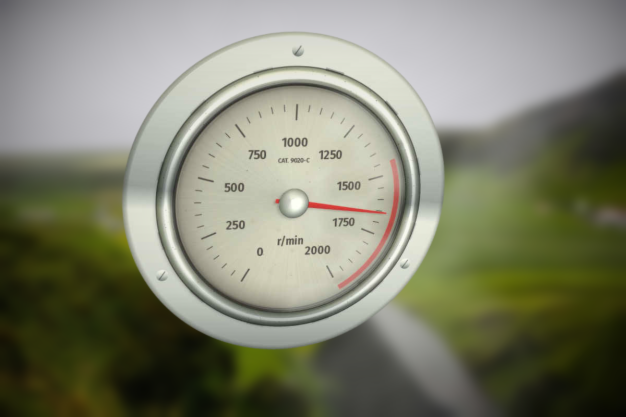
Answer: 1650 rpm
